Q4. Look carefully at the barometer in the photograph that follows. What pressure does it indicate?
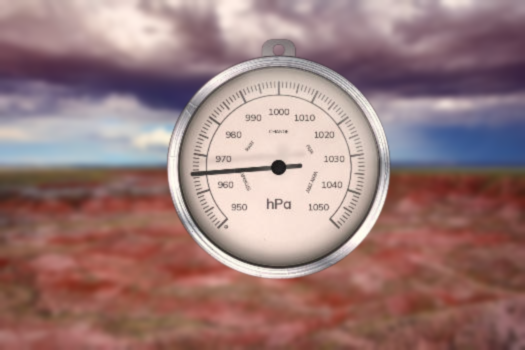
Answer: 965 hPa
